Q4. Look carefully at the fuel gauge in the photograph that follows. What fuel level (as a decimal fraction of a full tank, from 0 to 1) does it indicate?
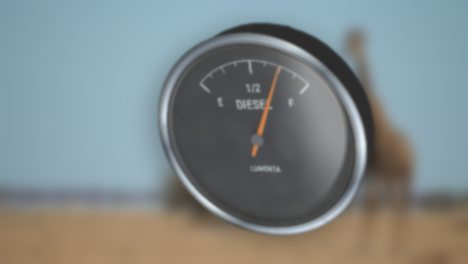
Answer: 0.75
